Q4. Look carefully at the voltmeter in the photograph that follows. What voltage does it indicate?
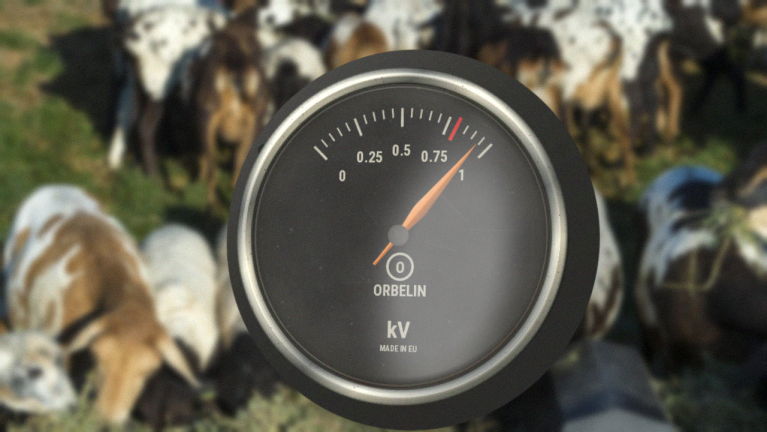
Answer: 0.95 kV
